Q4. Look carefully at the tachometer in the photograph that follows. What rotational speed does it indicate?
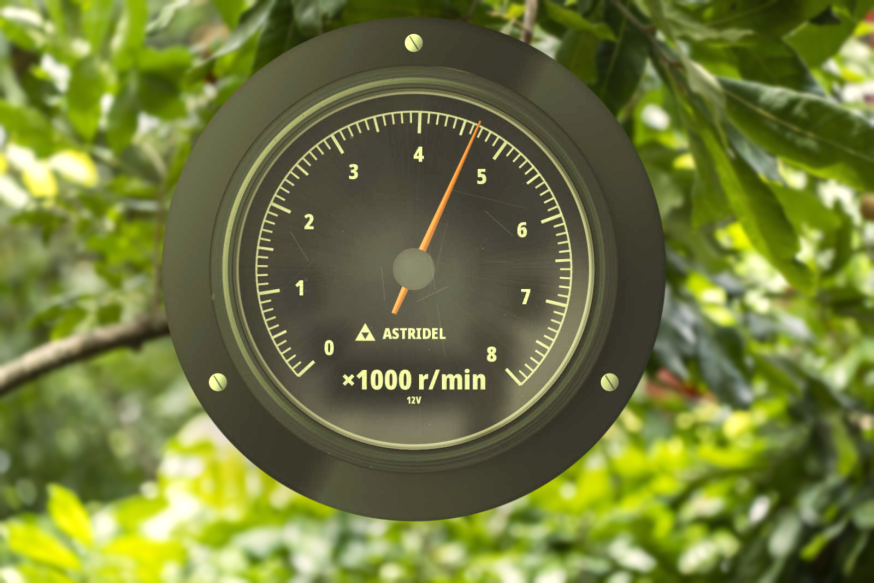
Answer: 4650 rpm
